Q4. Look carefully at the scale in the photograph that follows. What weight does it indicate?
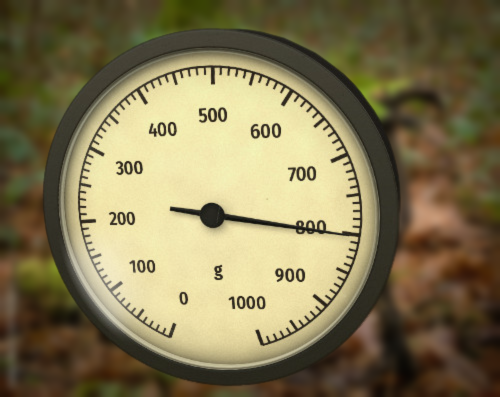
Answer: 800 g
